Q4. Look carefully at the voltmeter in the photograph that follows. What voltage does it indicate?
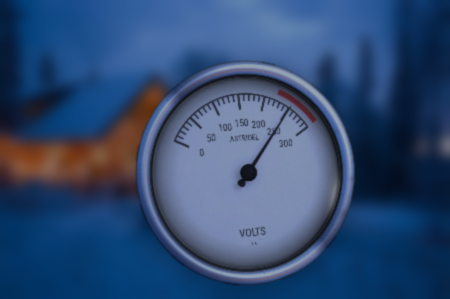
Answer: 250 V
